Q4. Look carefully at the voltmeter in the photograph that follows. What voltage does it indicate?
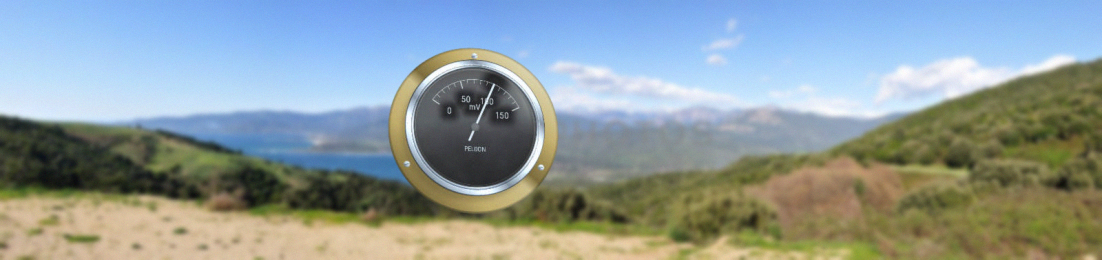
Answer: 100 mV
